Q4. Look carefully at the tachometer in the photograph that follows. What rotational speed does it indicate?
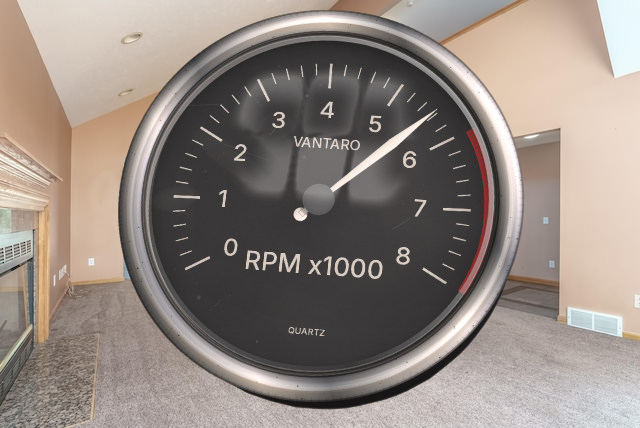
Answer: 5600 rpm
